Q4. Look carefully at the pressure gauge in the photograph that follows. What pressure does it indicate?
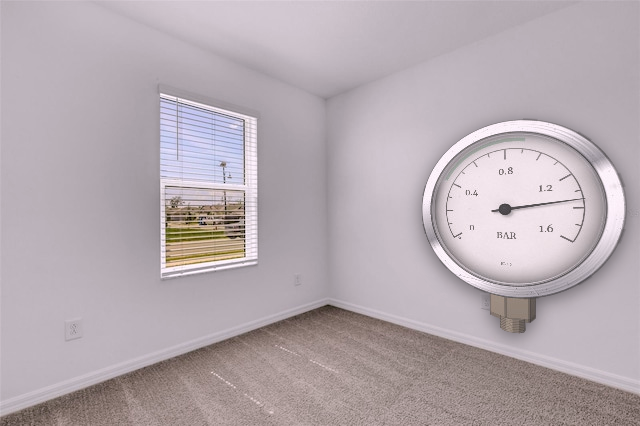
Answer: 1.35 bar
